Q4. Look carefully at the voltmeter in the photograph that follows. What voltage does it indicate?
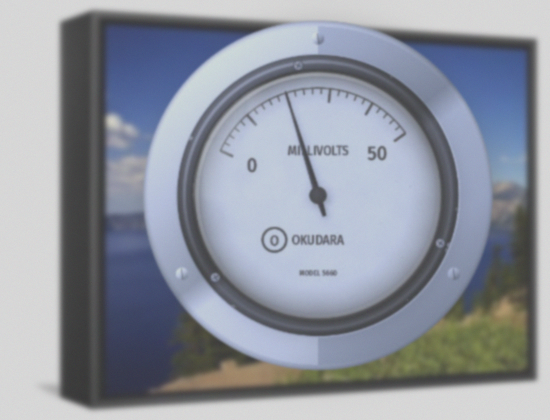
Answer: 20 mV
